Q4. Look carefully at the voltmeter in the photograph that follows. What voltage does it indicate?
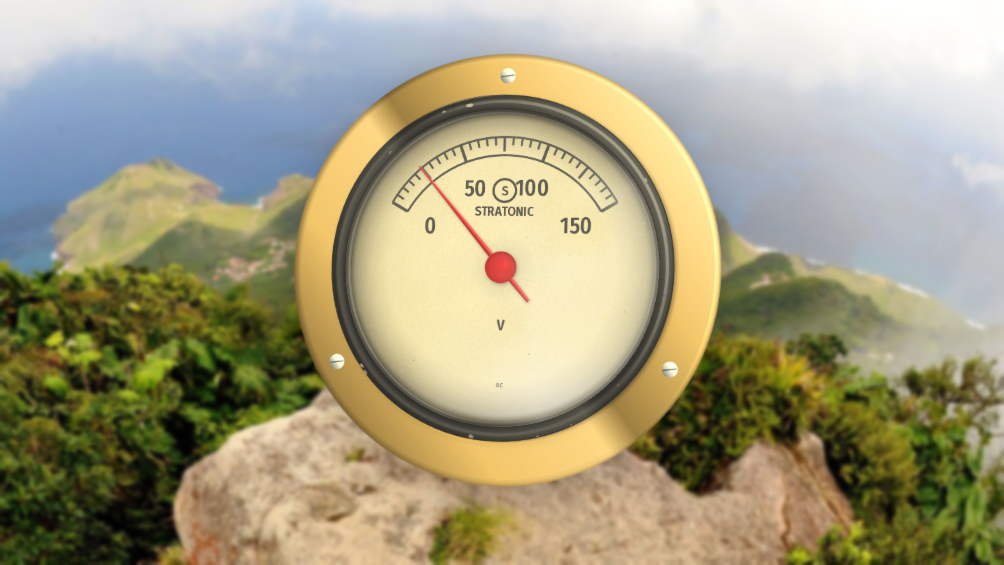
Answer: 25 V
